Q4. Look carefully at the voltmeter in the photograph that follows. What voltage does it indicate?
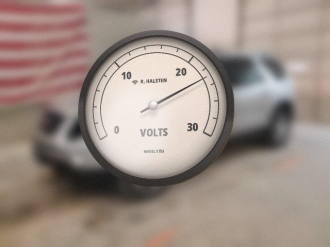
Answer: 23 V
